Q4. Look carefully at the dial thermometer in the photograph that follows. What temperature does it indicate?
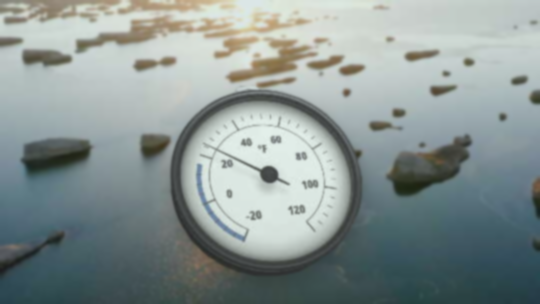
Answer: 24 °F
